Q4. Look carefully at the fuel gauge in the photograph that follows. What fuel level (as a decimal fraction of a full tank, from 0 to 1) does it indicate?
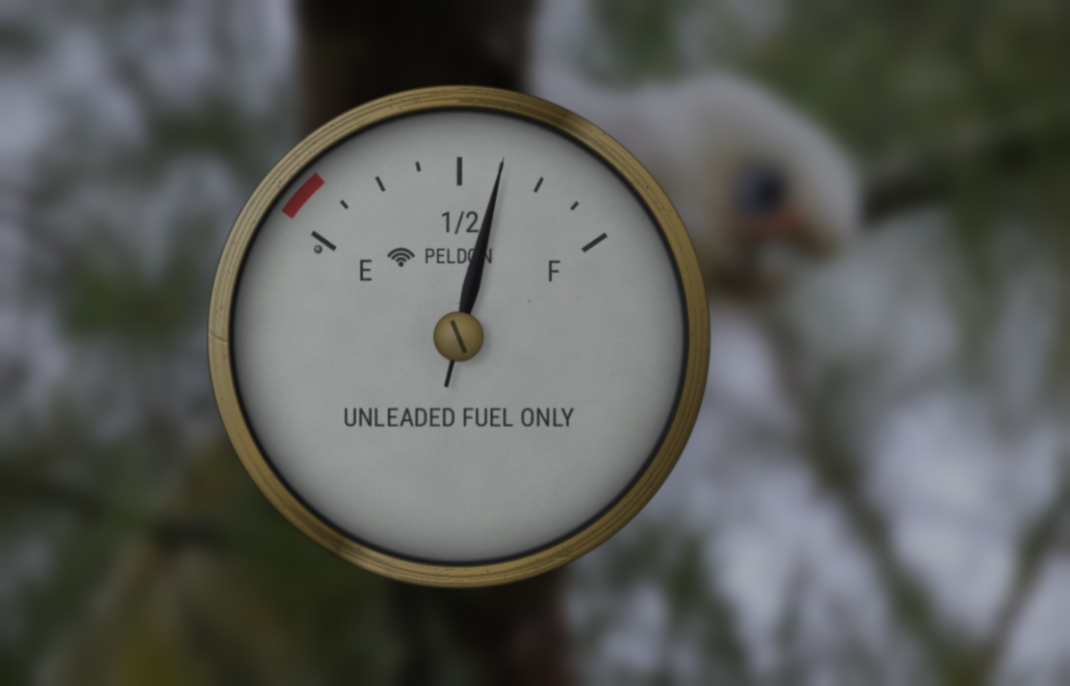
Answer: 0.625
